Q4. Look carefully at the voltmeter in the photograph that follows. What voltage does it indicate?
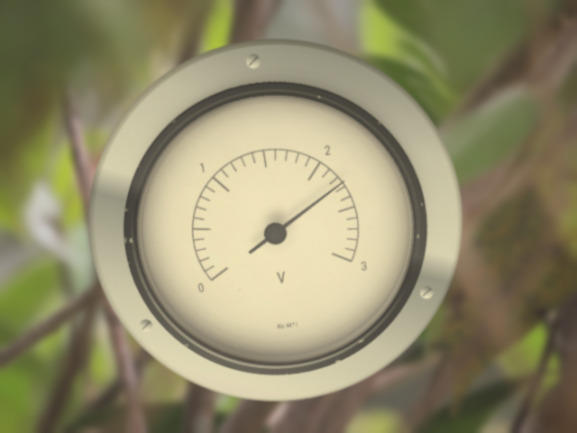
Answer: 2.25 V
